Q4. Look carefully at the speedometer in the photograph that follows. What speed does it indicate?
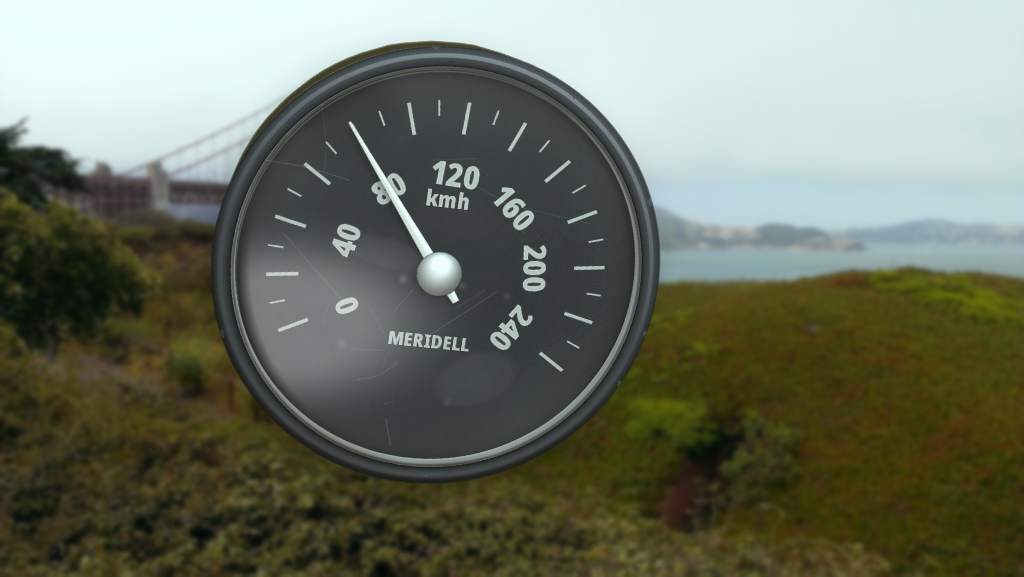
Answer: 80 km/h
